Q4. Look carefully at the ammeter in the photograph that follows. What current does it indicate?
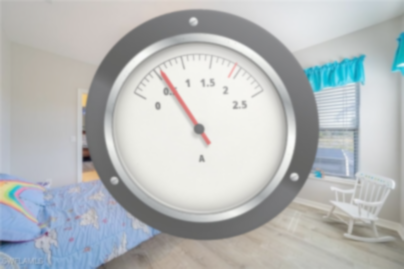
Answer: 0.6 A
